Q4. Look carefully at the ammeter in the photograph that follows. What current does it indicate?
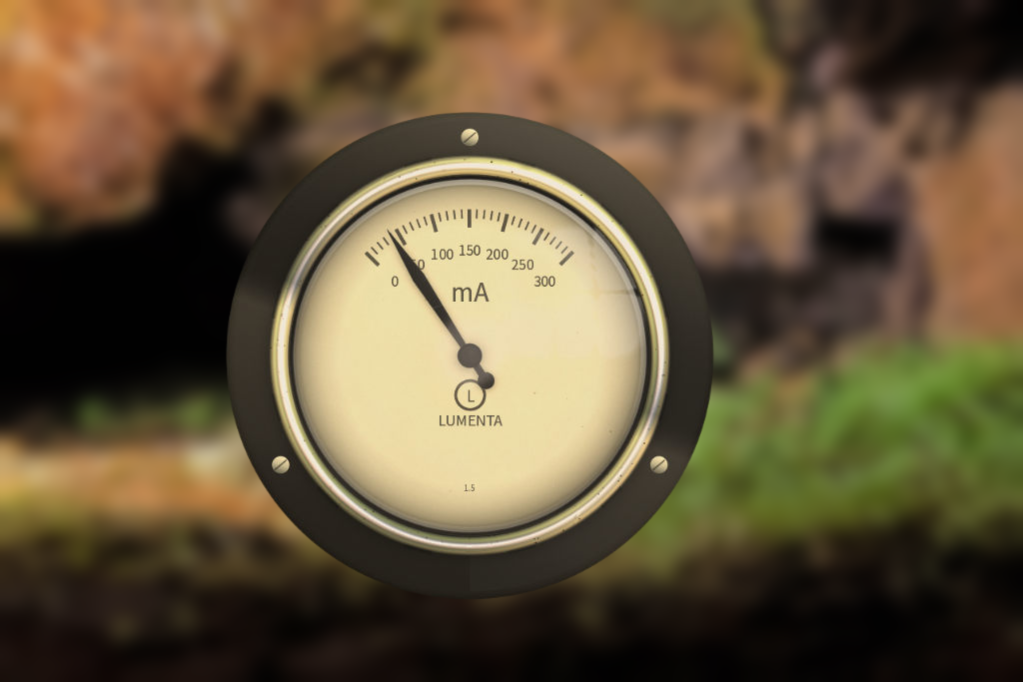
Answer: 40 mA
